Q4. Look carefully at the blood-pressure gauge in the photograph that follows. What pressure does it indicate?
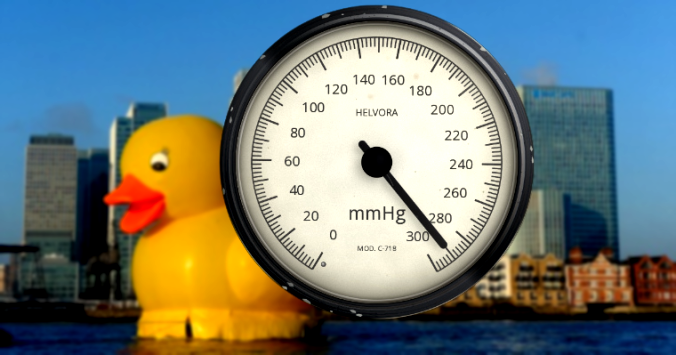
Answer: 290 mmHg
